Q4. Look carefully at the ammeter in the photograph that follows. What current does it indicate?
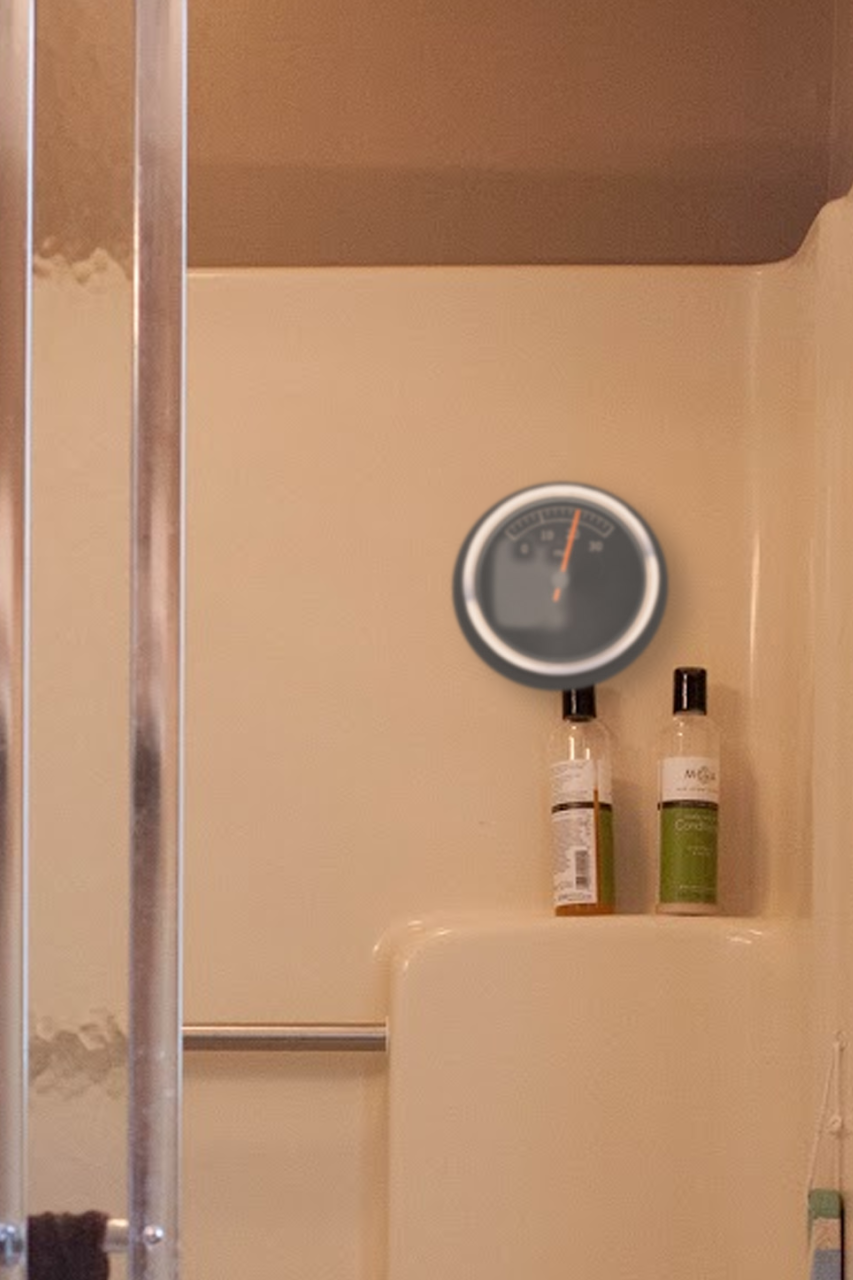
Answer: 20 mA
